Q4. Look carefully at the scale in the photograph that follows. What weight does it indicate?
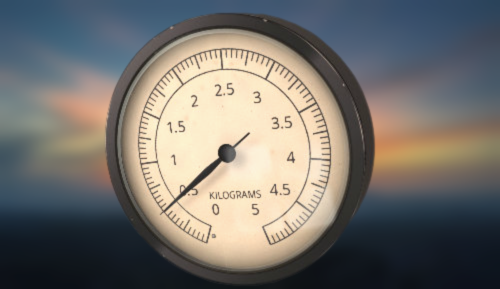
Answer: 0.5 kg
